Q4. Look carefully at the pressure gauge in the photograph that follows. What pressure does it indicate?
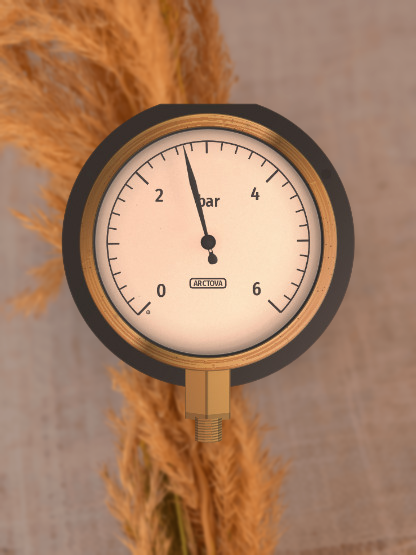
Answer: 2.7 bar
